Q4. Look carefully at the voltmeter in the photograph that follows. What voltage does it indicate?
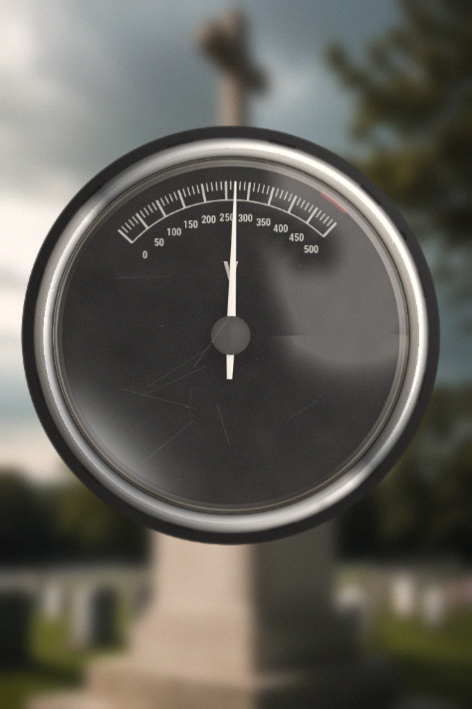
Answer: 270 V
